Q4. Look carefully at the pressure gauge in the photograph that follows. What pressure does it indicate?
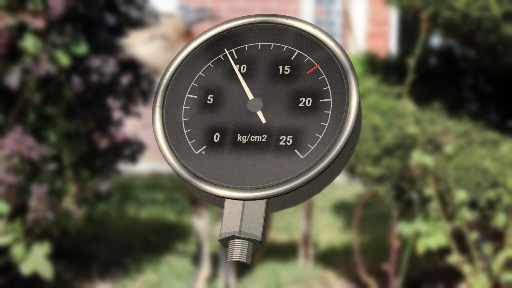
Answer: 9.5 kg/cm²
